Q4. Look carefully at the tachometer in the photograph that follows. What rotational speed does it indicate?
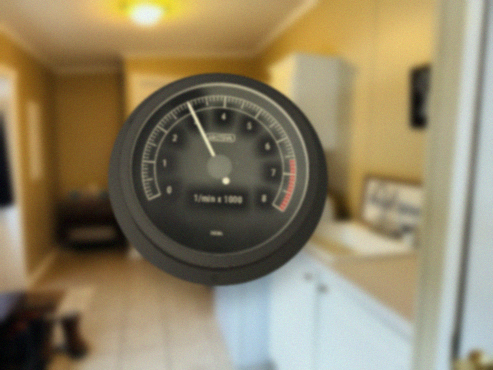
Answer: 3000 rpm
